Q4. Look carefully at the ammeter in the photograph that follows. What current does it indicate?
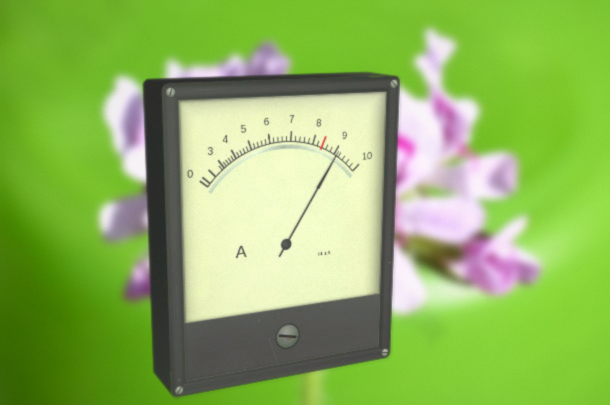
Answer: 9 A
